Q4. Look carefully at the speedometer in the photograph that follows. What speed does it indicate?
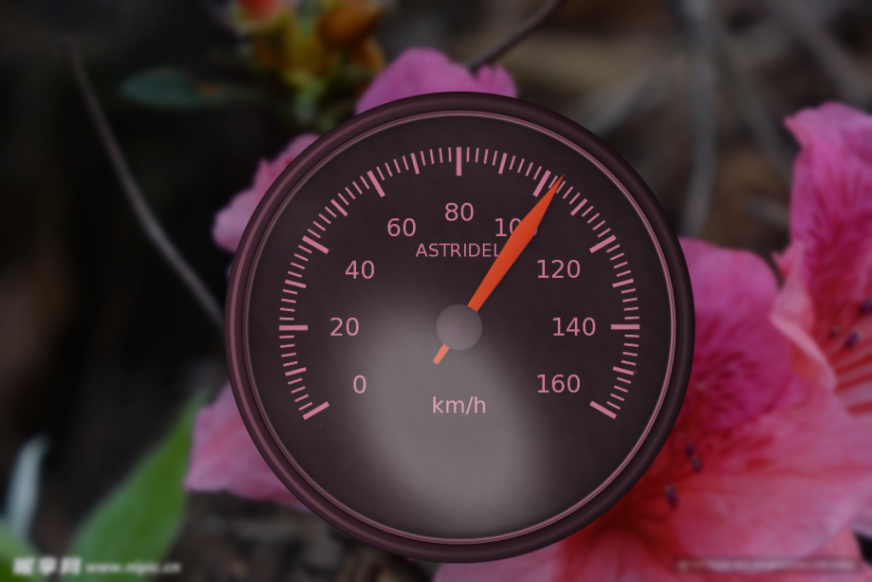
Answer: 103 km/h
